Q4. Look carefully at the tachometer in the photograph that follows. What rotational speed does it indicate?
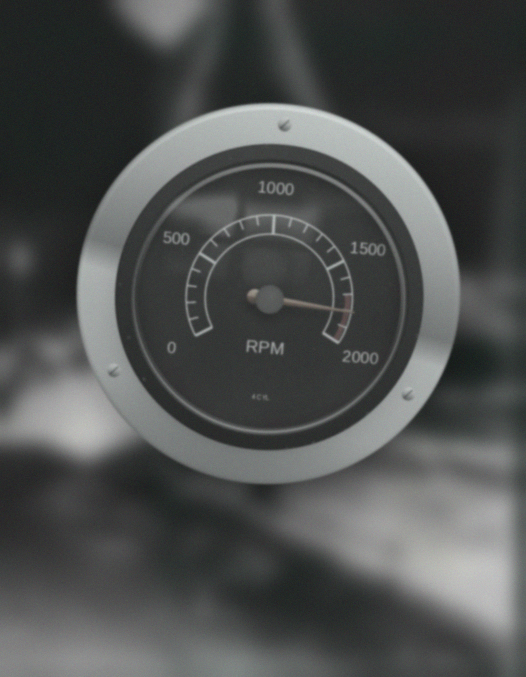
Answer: 1800 rpm
